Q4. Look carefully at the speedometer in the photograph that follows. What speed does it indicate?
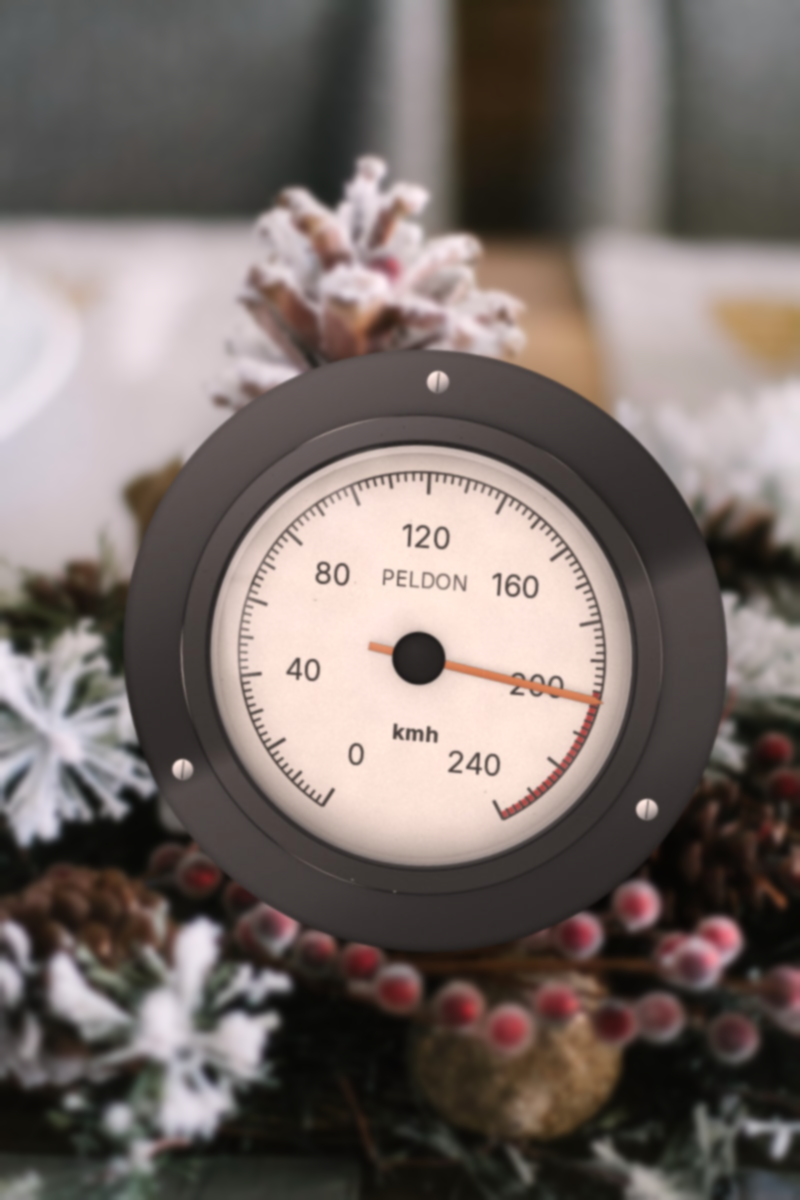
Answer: 200 km/h
